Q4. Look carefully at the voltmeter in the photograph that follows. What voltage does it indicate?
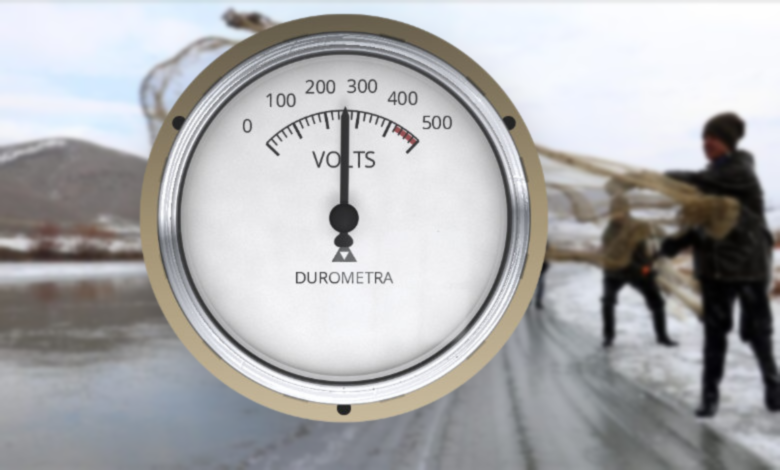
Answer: 260 V
